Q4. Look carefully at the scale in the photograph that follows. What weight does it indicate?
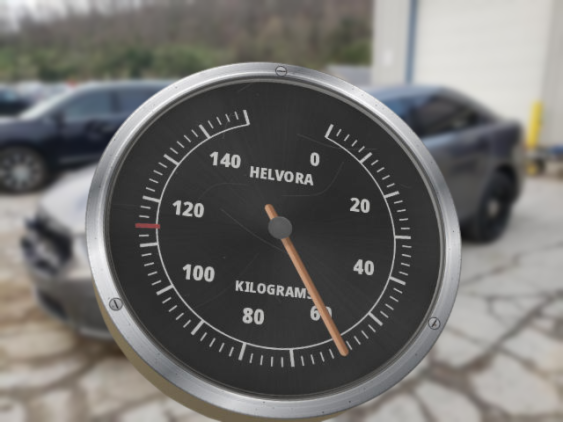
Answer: 60 kg
